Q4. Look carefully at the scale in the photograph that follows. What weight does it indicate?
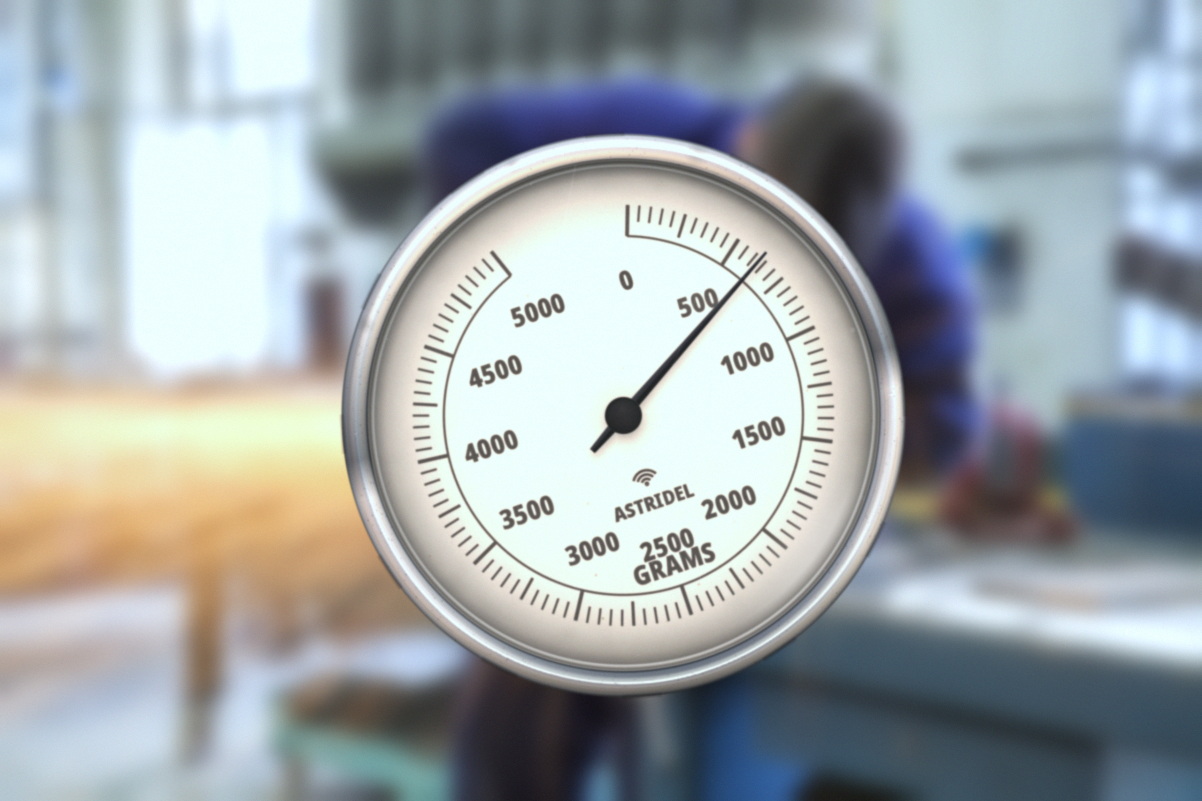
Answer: 625 g
